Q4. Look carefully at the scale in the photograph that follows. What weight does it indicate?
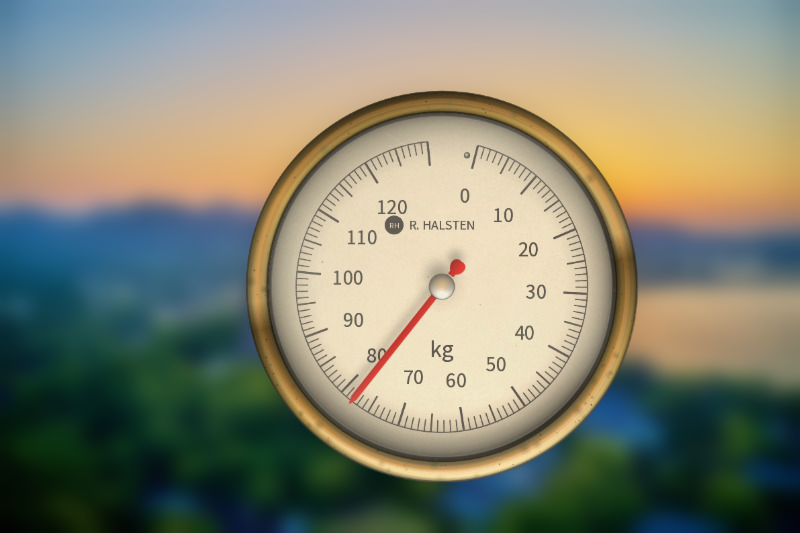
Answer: 78 kg
